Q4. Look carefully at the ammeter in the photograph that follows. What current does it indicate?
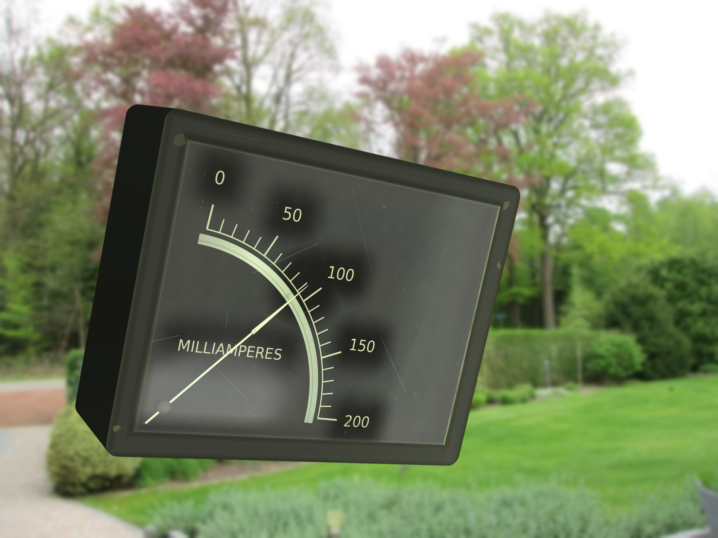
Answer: 90 mA
